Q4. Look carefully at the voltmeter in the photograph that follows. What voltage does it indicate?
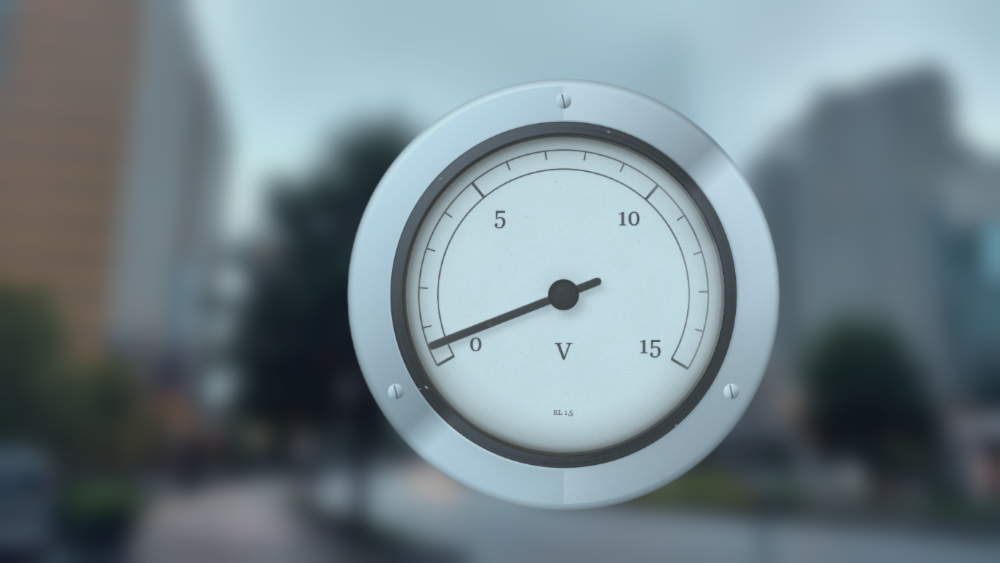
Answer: 0.5 V
